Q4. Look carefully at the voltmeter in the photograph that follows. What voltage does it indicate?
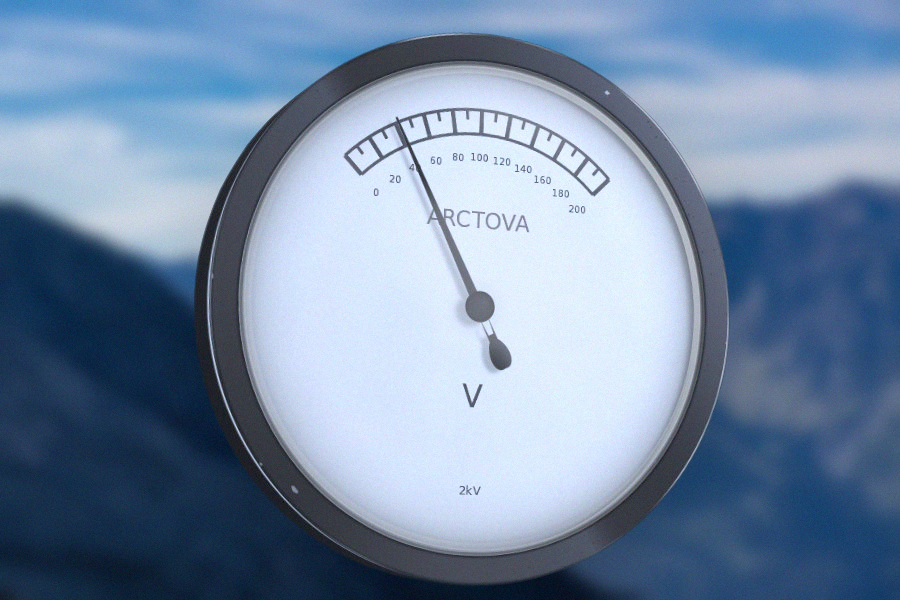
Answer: 40 V
